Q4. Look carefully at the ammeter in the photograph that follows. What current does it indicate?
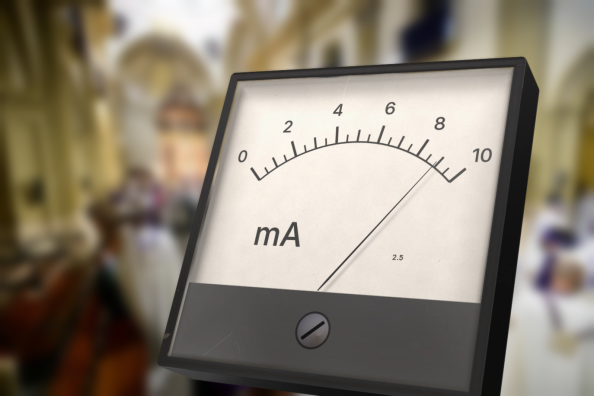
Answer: 9 mA
